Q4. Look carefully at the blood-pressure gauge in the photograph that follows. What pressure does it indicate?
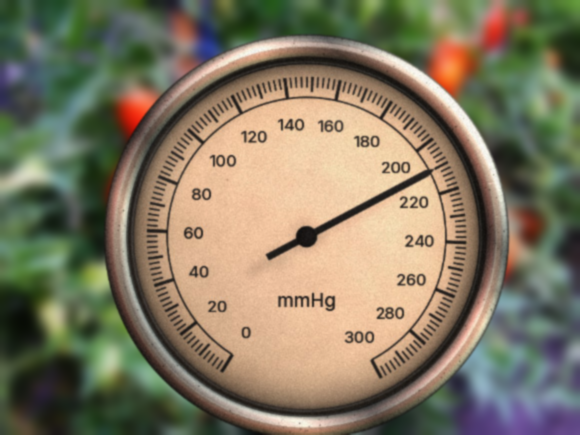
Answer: 210 mmHg
